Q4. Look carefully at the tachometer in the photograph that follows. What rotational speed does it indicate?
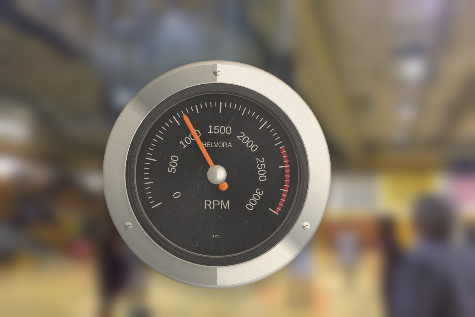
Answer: 1100 rpm
